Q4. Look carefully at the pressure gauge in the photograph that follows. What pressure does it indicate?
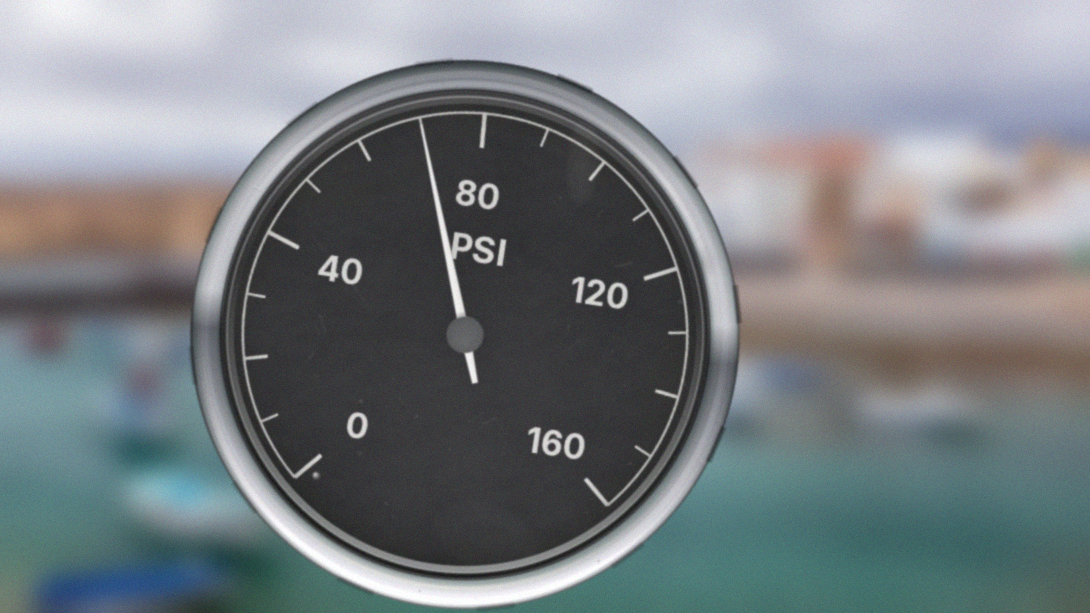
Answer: 70 psi
